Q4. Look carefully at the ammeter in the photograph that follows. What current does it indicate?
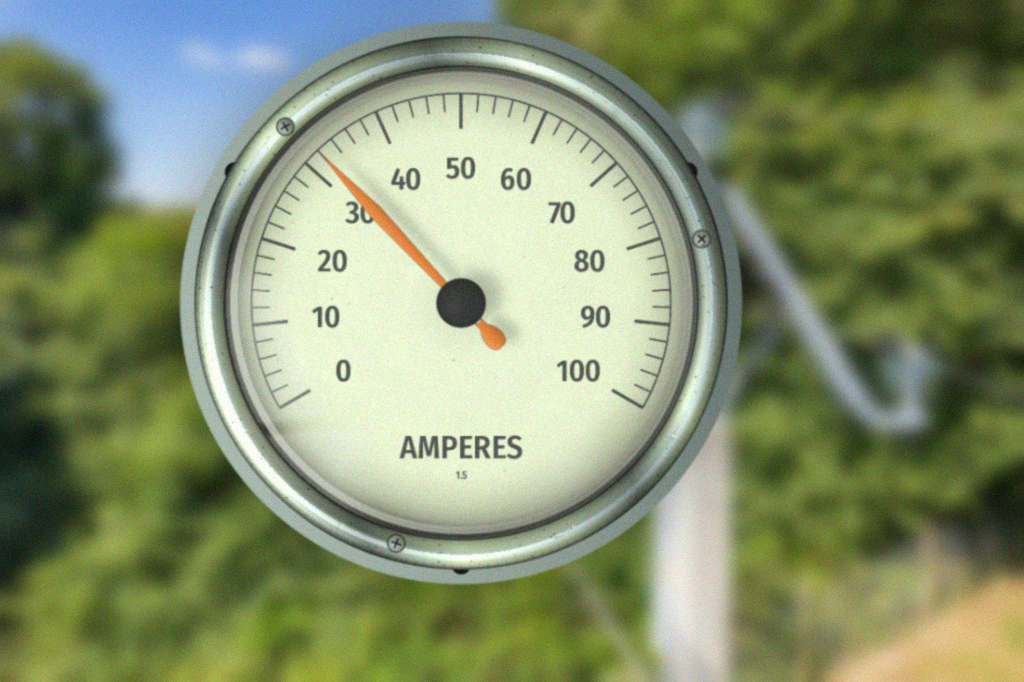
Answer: 32 A
